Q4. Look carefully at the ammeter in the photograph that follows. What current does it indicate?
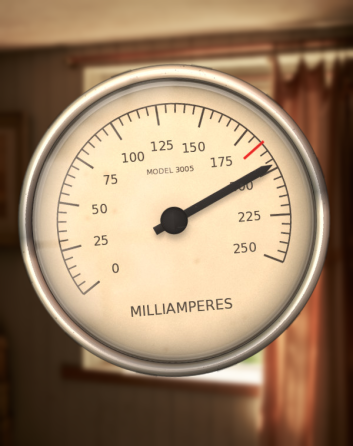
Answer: 197.5 mA
